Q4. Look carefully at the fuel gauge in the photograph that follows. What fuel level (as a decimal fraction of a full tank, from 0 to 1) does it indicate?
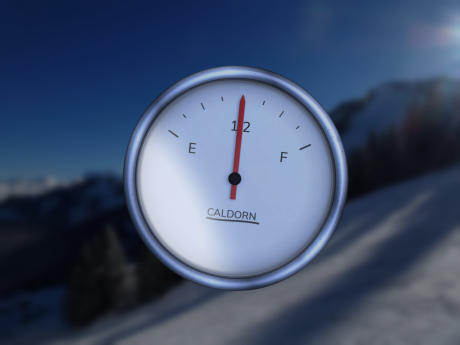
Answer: 0.5
